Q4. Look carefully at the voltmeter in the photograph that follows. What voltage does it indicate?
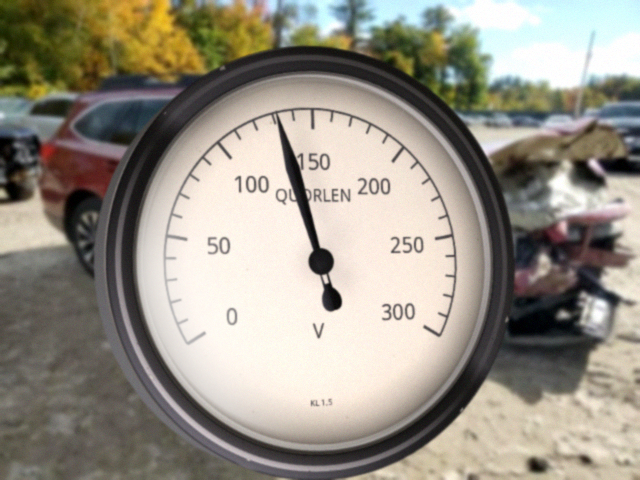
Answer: 130 V
